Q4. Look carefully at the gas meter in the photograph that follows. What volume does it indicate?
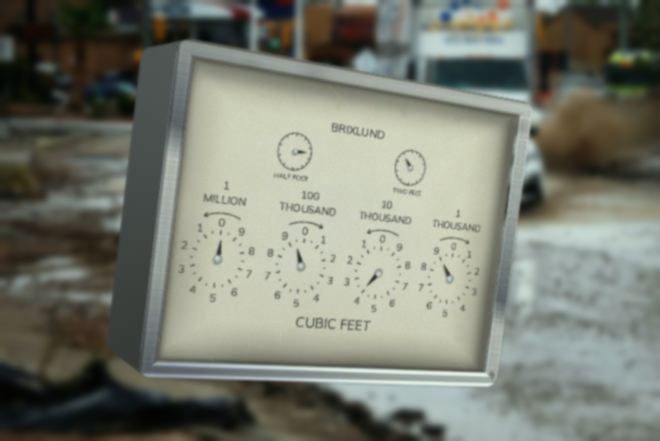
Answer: 993900 ft³
